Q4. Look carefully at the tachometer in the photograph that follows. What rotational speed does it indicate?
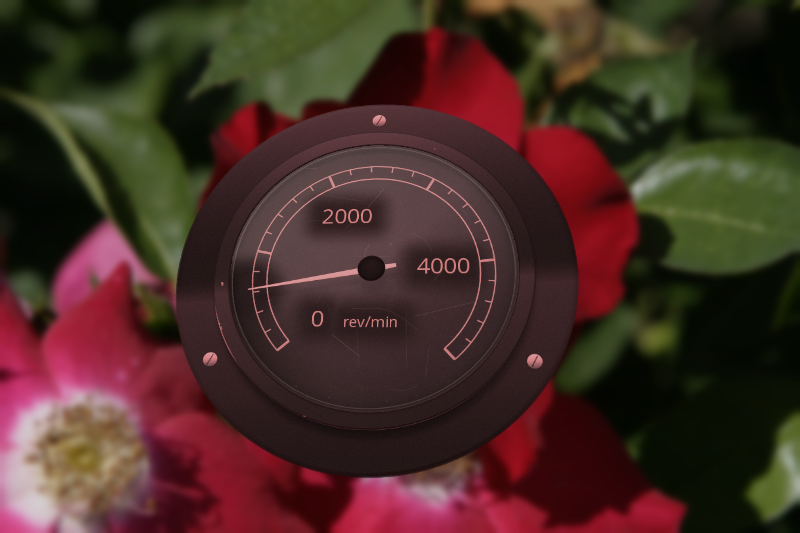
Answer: 600 rpm
